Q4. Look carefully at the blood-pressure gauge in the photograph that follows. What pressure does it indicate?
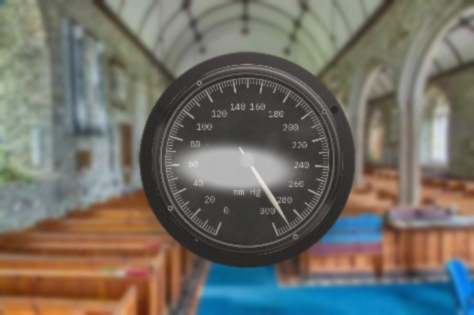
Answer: 290 mmHg
